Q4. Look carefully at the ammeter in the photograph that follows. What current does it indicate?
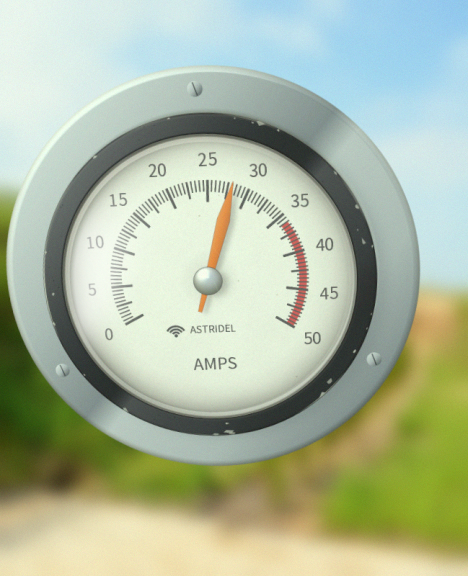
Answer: 28 A
